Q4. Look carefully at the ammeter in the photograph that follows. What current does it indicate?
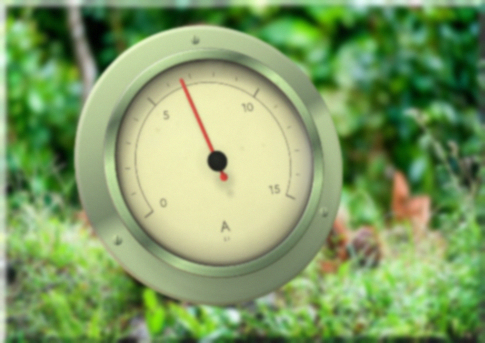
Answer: 6.5 A
